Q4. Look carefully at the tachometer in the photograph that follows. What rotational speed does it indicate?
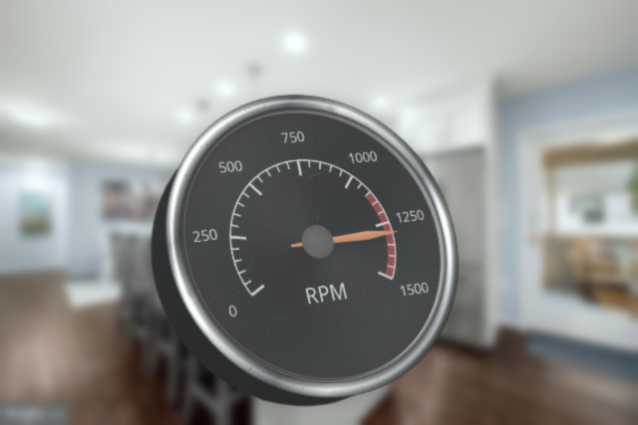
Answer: 1300 rpm
